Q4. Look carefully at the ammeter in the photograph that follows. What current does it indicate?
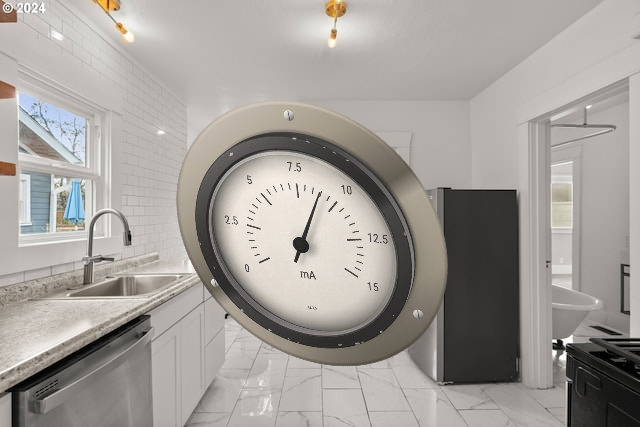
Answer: 9 mA
